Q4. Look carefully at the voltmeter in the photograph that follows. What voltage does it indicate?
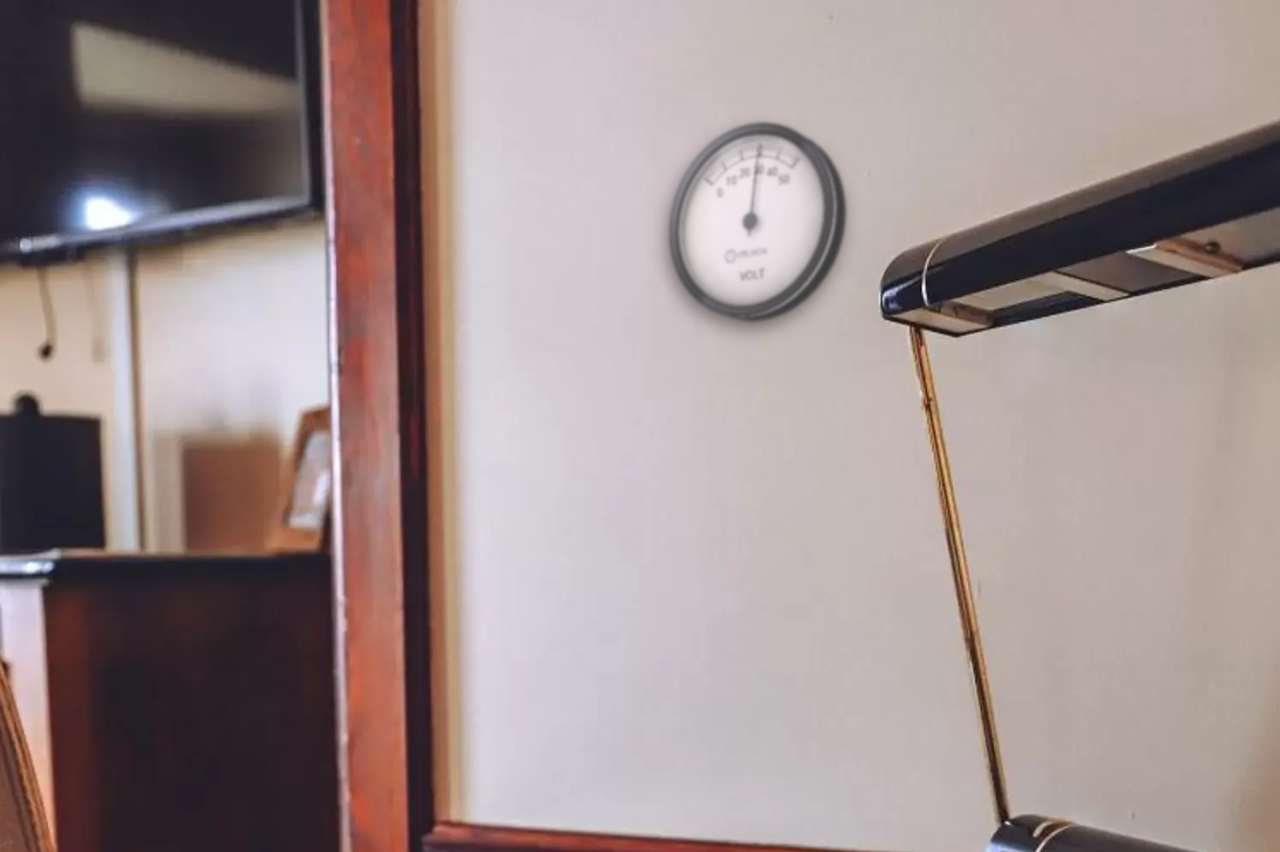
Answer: 30 V
